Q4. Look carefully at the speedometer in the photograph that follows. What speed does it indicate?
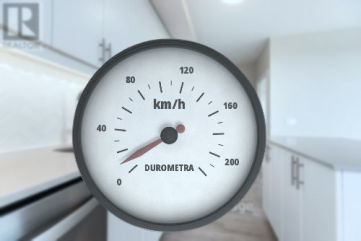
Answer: 10 km/h
